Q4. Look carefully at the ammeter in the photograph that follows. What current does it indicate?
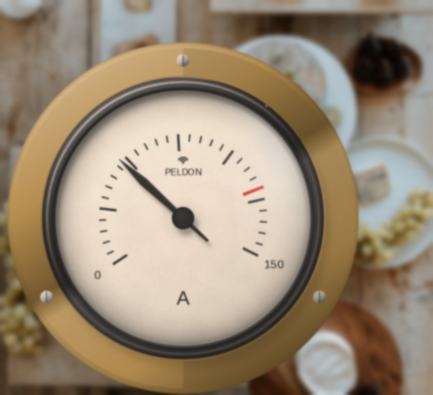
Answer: 47.5 A
